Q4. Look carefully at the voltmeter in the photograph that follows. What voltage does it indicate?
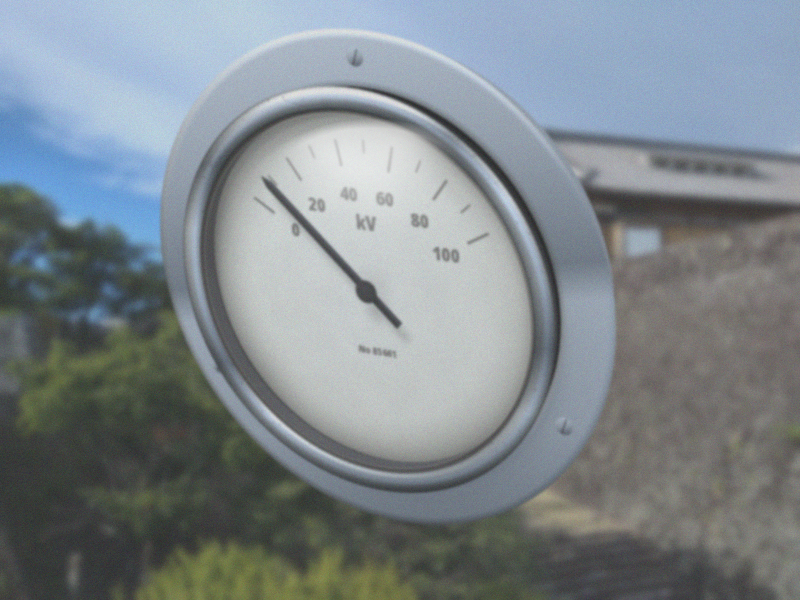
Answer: 10 kV
